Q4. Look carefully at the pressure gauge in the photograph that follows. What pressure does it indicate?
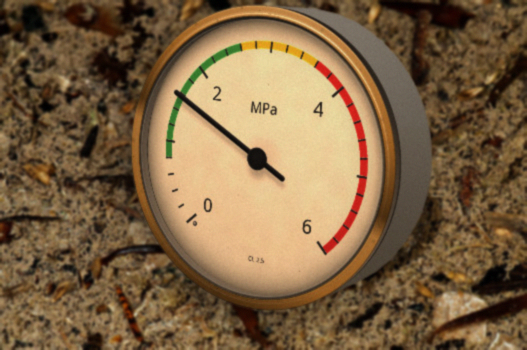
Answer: 1.6 MPa
